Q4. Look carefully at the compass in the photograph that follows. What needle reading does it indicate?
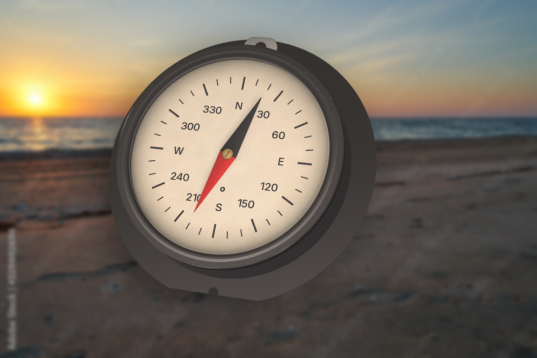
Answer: 200 °
